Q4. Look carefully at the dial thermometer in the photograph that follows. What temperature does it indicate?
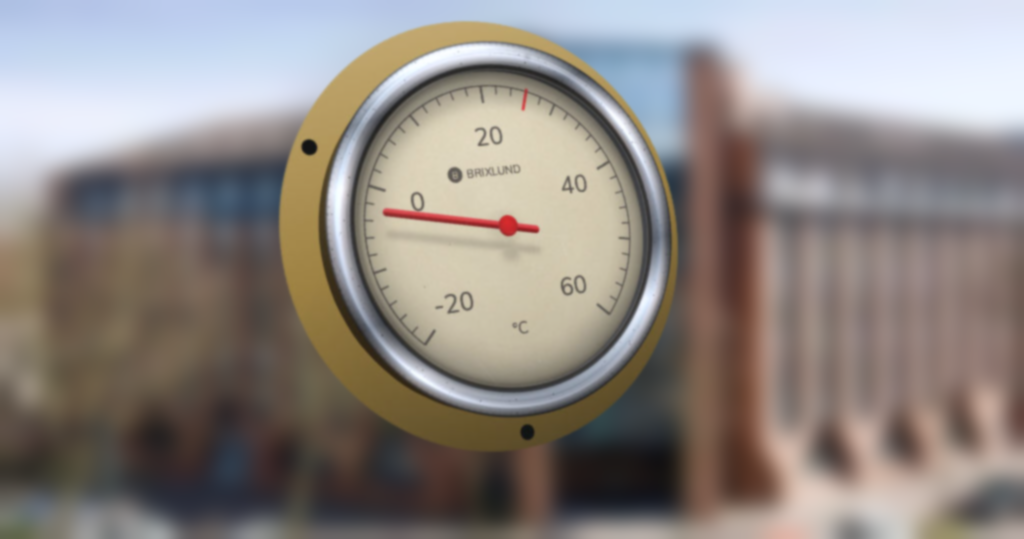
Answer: -3 °C
